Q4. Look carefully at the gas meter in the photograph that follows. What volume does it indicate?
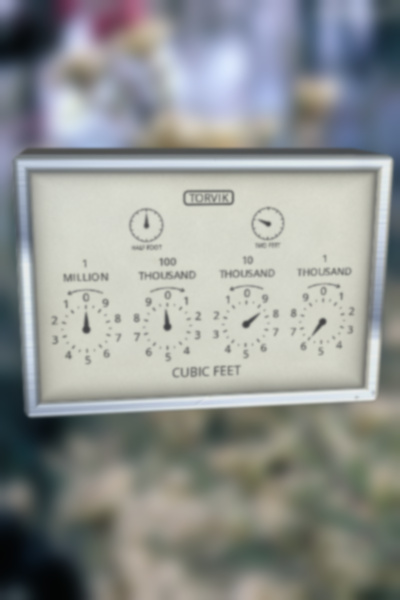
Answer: 998600 ft³
